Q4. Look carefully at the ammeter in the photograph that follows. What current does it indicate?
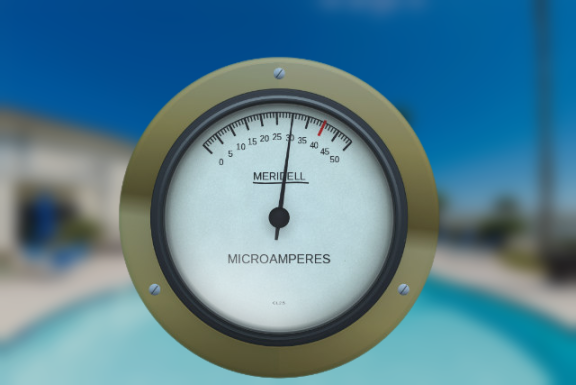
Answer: 30 µA
